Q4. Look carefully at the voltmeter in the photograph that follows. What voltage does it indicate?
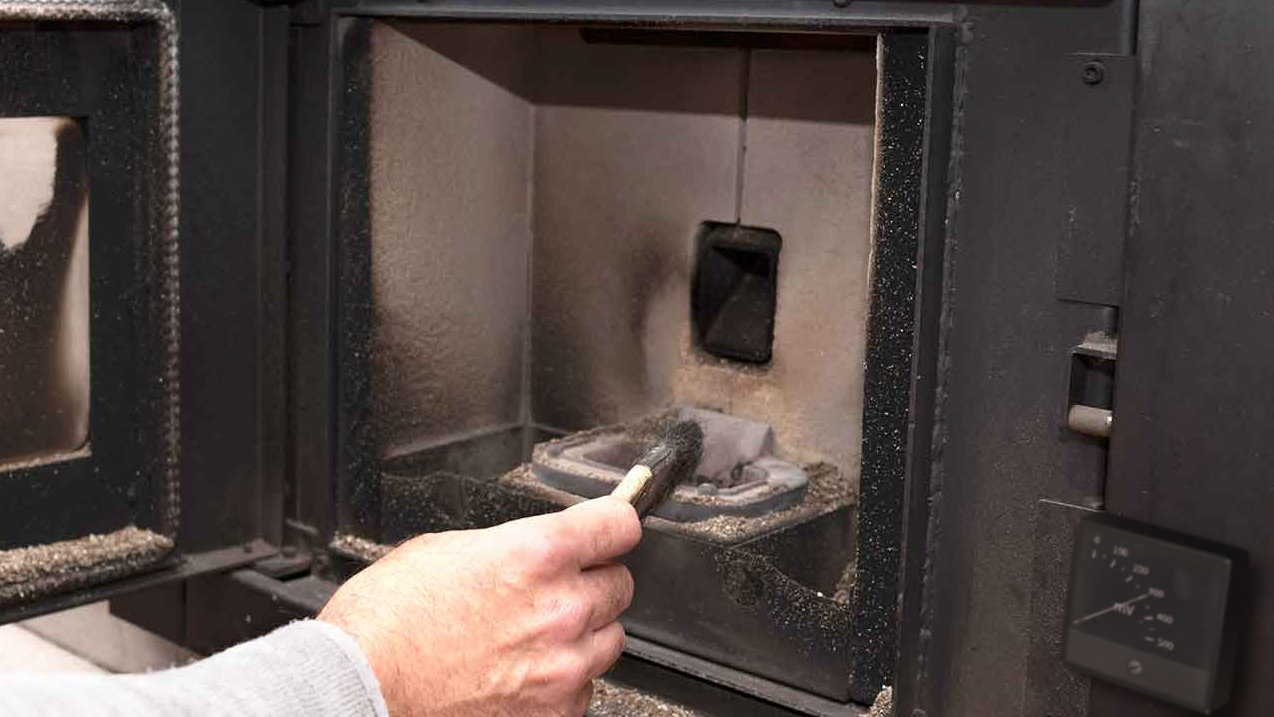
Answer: 300 mV
